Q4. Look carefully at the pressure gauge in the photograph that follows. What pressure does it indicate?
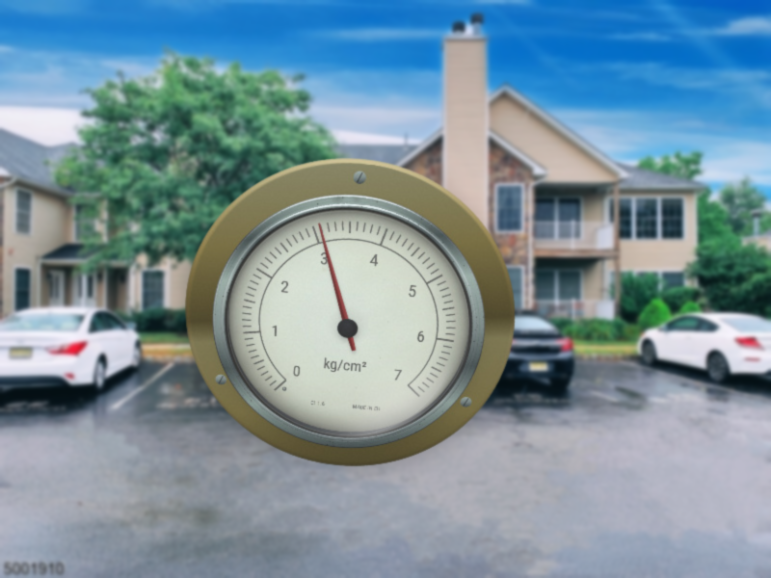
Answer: 3.1 kg/cm²
